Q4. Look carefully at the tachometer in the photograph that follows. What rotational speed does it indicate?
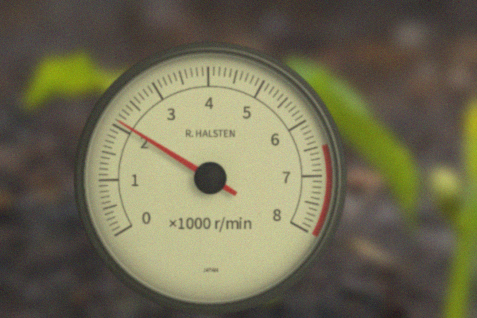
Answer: 2100 rpm
